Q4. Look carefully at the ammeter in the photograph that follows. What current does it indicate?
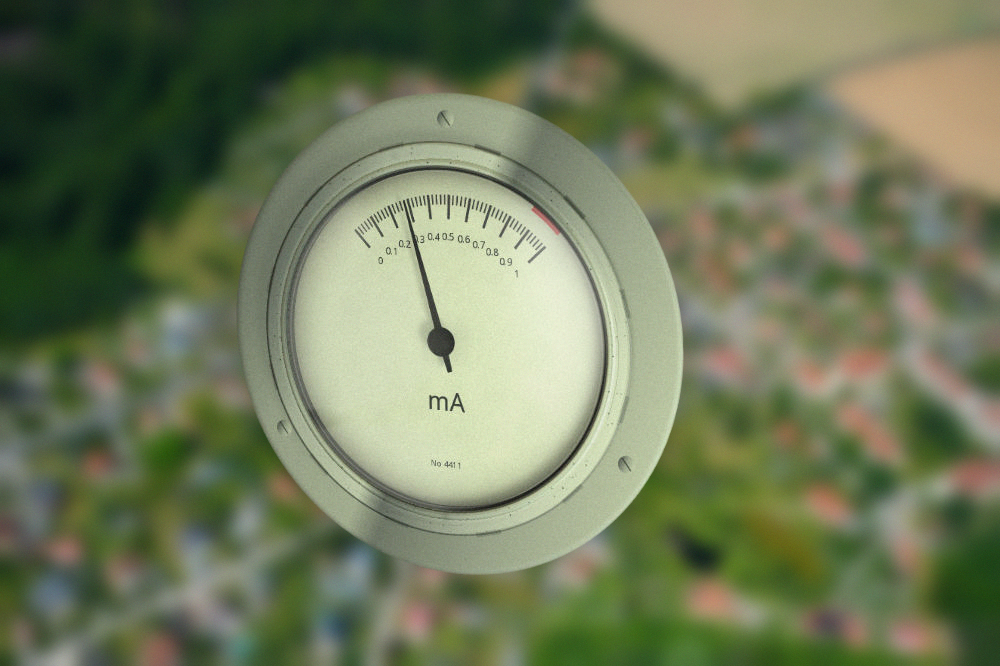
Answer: 0.3 mA
